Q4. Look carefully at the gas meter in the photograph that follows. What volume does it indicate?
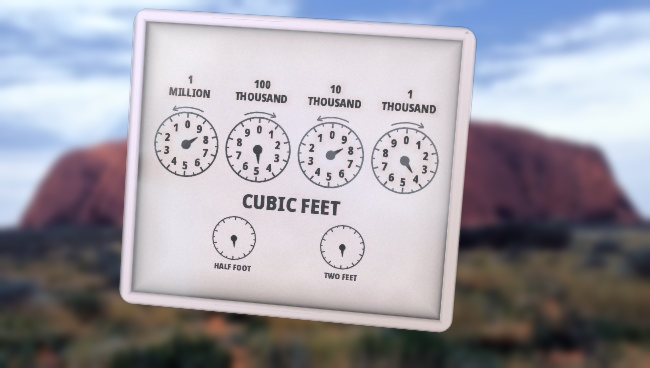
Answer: 848400 ft³
